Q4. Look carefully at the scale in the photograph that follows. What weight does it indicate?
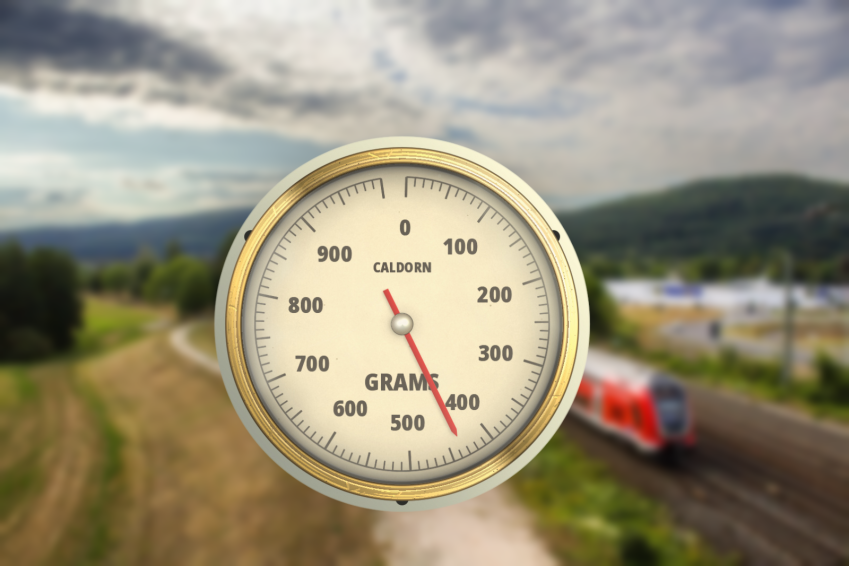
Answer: 435 g
